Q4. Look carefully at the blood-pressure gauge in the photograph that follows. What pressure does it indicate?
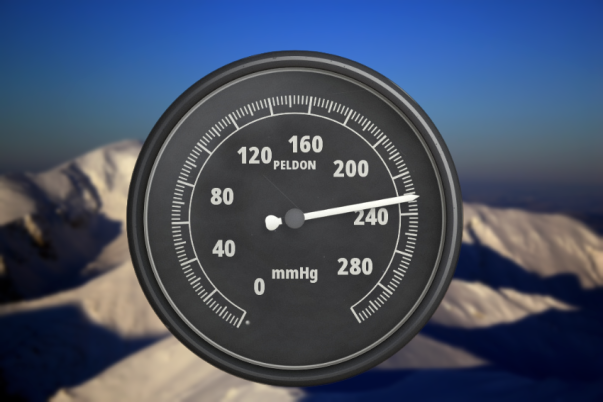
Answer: 232 mmHg
